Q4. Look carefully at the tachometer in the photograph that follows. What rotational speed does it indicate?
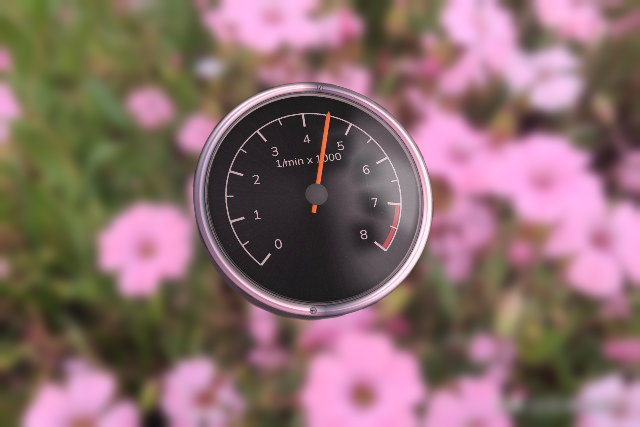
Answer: 4500 rpm
